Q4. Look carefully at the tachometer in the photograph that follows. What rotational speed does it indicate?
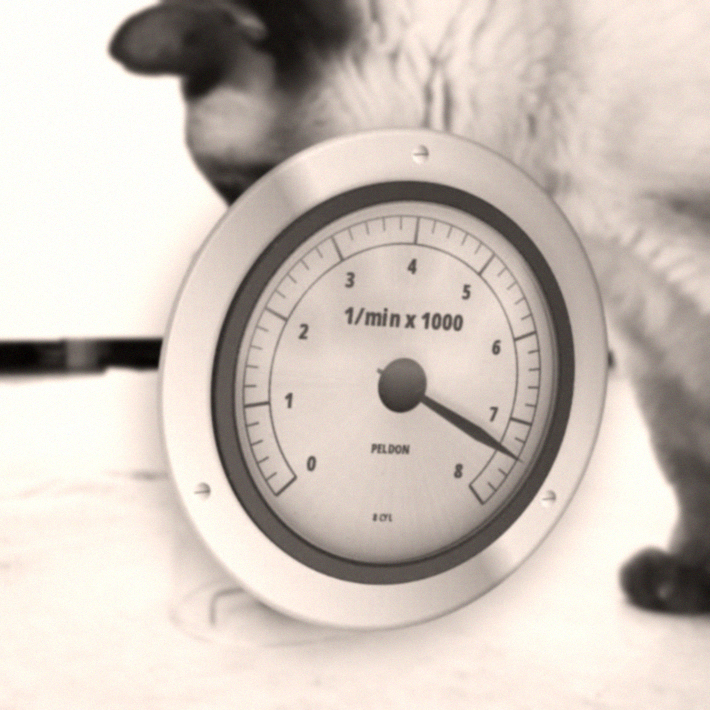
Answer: 7400 rpm
